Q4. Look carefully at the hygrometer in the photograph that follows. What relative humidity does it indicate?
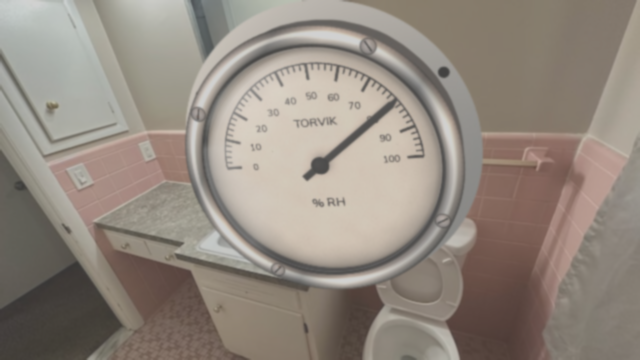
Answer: 80 %
